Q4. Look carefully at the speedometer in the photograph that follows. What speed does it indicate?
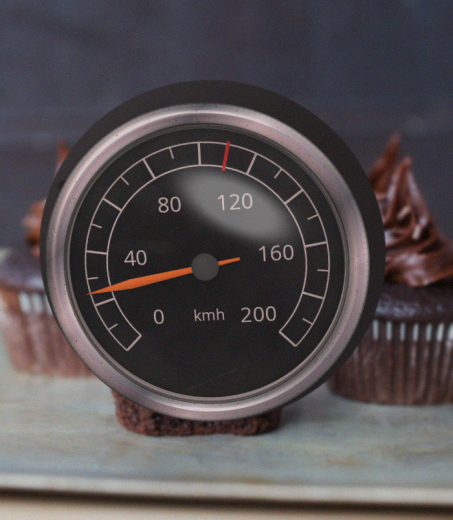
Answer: 25 km/h
